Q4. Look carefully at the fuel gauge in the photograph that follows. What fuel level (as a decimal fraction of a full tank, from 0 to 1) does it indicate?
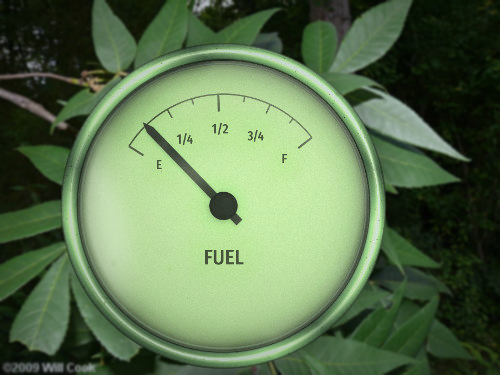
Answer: 0.125
